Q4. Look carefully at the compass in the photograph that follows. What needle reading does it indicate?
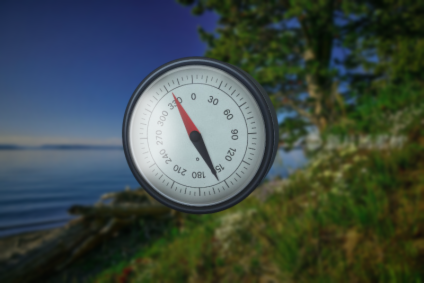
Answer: 335 °
